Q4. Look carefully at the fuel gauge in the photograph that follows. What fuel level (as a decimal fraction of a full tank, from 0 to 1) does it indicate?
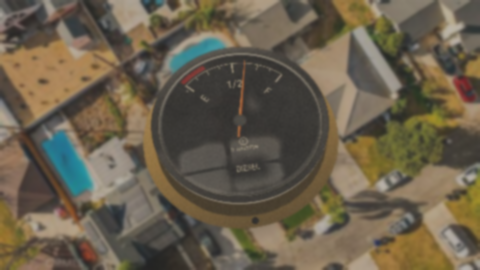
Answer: 0.625
